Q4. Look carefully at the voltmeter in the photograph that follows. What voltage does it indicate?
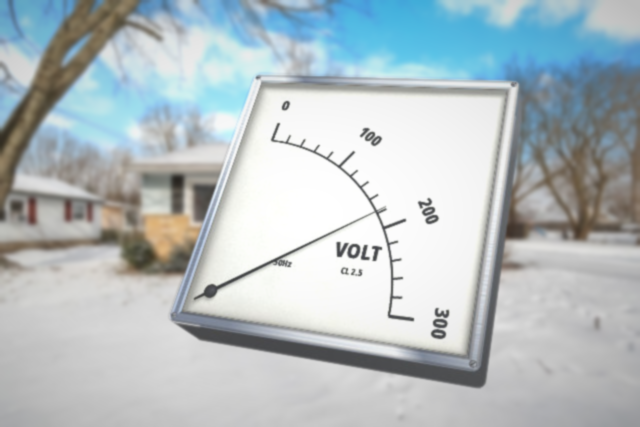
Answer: 180 V
